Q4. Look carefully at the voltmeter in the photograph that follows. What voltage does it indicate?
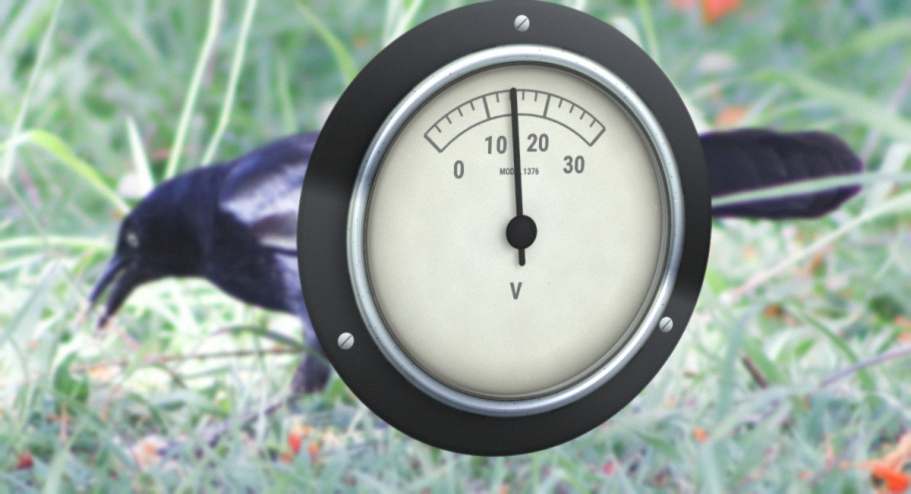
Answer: 14 V
